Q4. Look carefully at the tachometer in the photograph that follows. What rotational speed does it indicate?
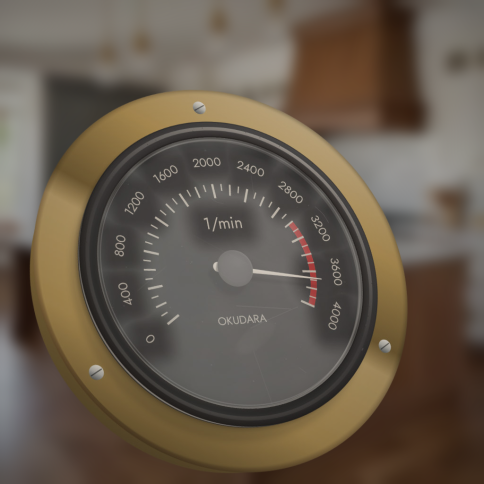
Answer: 3700 rpm
